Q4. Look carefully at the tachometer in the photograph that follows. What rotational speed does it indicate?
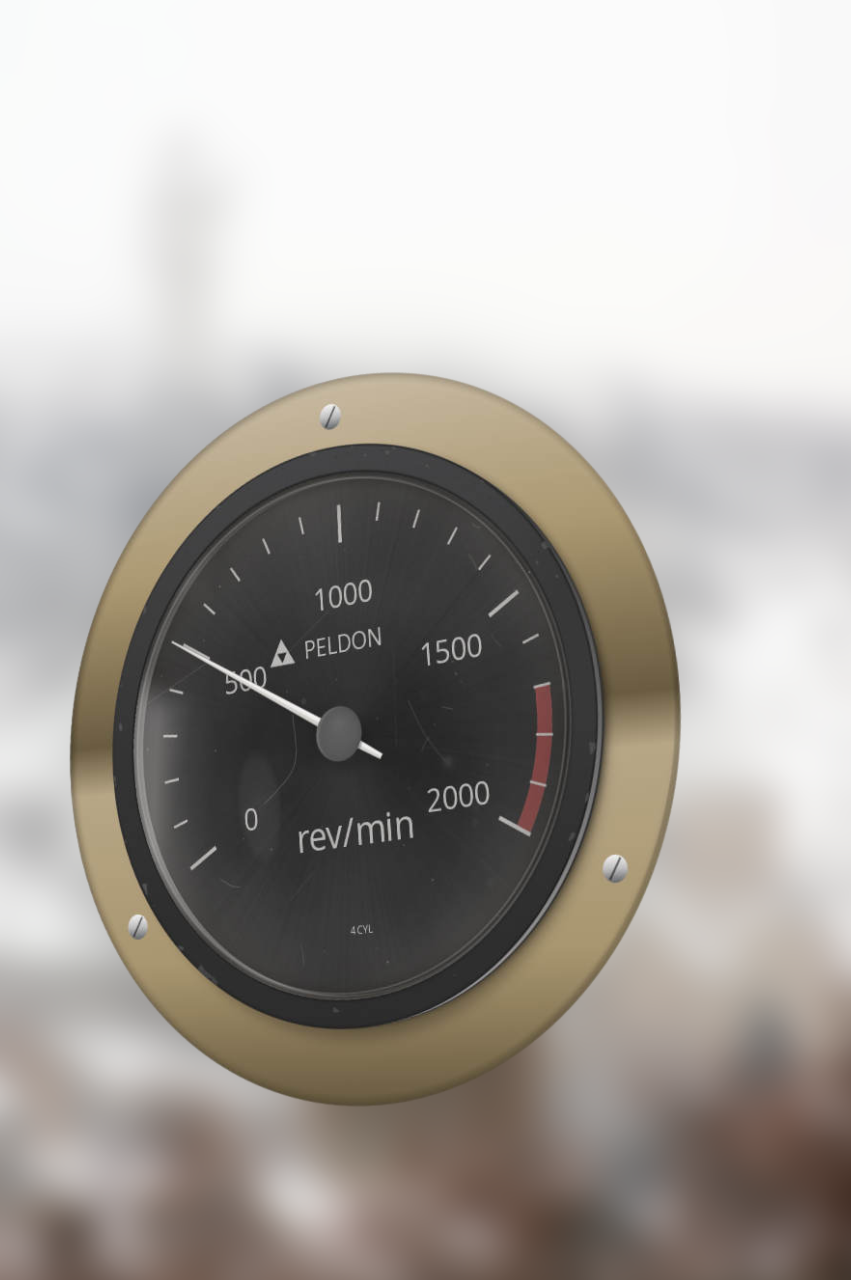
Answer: 500 rpm
